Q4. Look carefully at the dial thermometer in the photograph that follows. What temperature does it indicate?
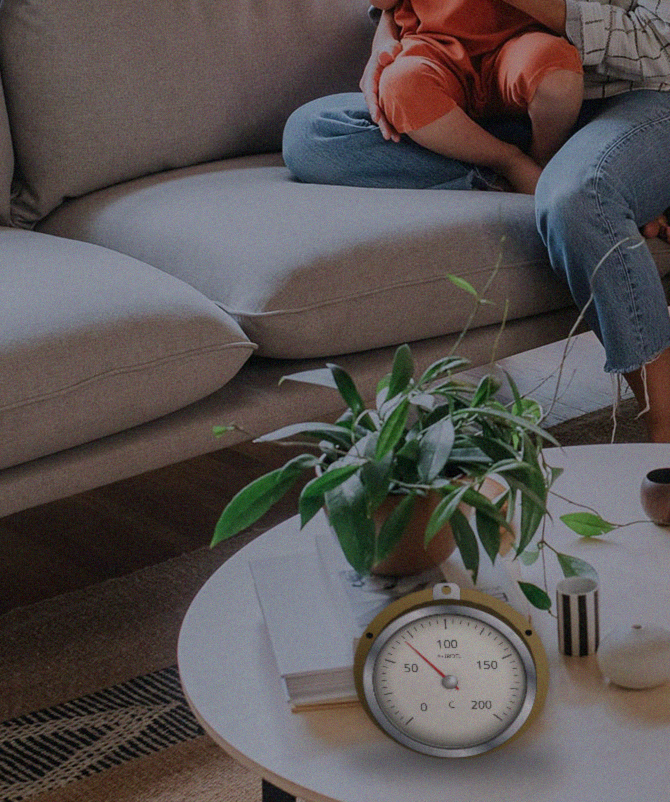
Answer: 70 °C
